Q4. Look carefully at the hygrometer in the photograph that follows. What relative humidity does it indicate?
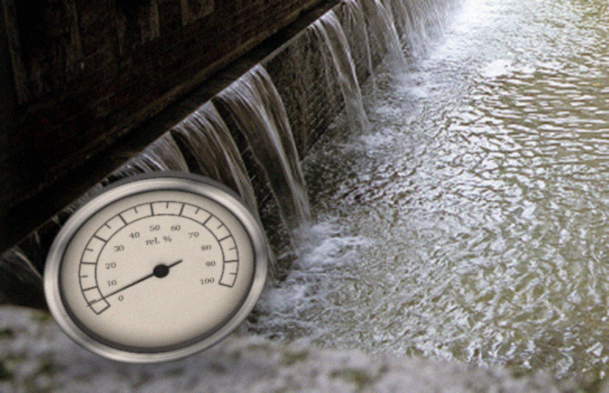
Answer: 5 %
